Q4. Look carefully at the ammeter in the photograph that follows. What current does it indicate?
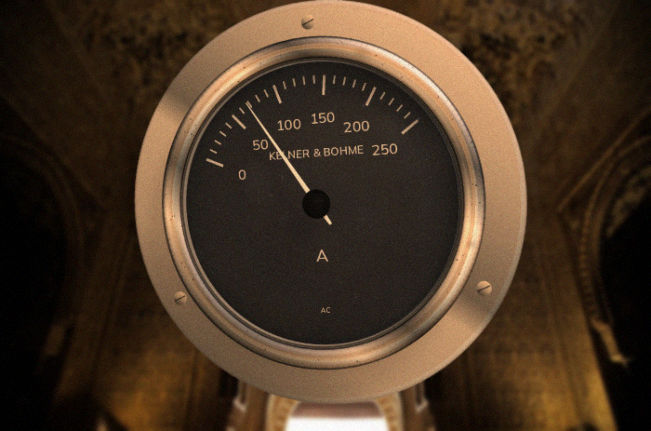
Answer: 70 A
